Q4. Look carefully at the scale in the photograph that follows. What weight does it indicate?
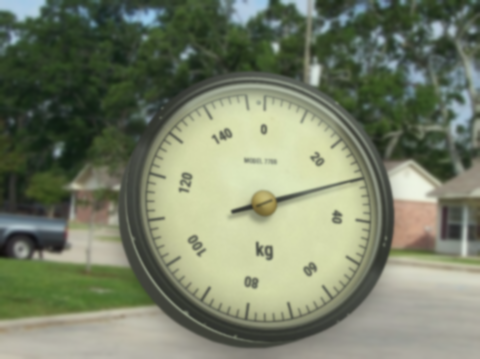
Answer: 30 kg
